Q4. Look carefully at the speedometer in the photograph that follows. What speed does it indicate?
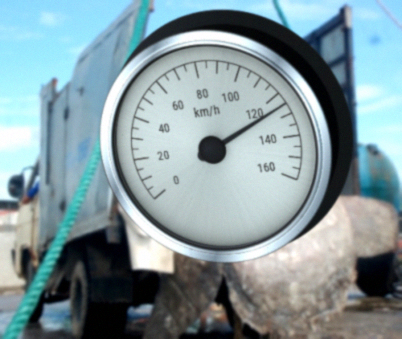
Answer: 125 km/h
